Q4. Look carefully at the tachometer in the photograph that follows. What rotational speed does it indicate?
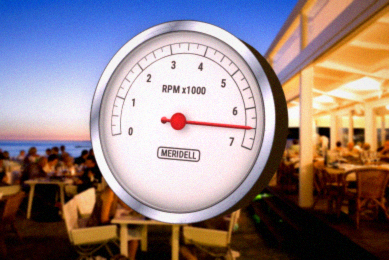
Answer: 6500 rpm
